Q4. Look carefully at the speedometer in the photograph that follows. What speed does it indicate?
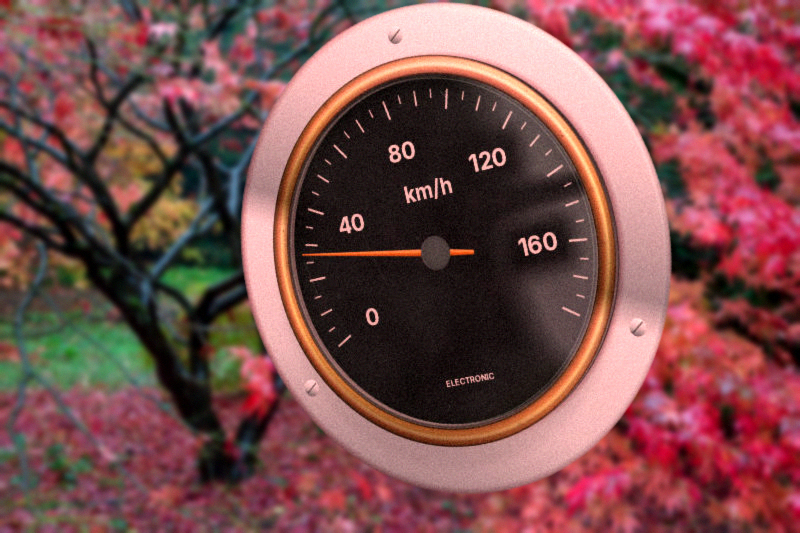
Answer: 27.5 km/h
